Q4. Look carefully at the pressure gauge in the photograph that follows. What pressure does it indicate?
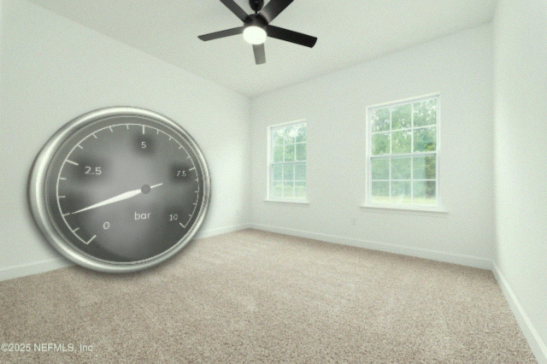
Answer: 1 bar
